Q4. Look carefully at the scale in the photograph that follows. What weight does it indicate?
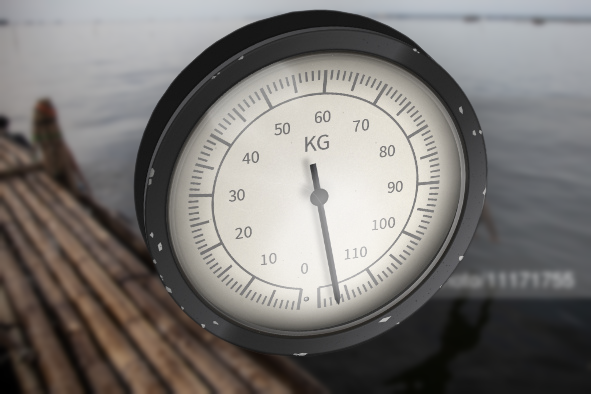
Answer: 117 kg
